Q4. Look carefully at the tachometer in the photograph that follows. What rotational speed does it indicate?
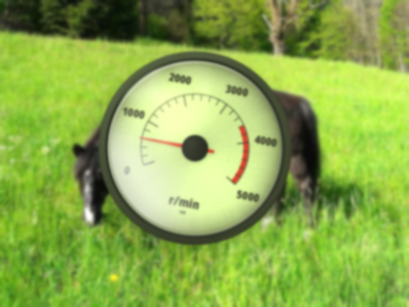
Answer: 600 rpm
